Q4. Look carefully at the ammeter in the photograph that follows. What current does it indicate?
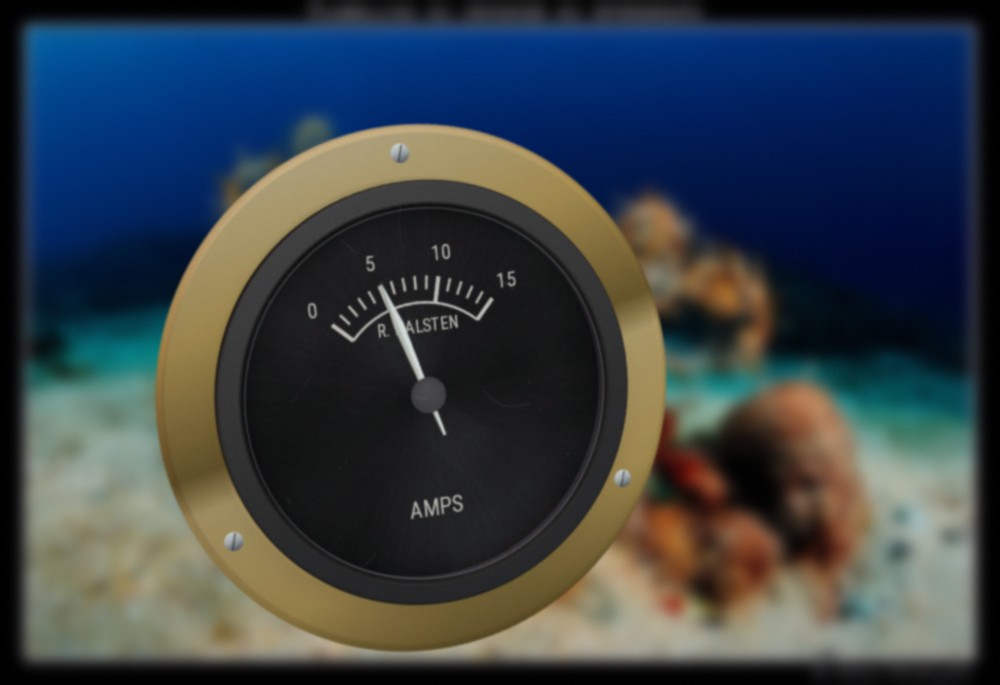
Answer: 5 A
